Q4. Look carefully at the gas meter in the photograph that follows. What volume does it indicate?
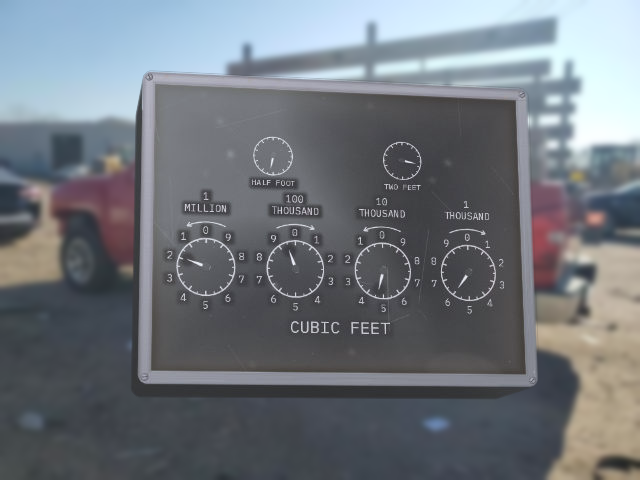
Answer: 194600 ft³
